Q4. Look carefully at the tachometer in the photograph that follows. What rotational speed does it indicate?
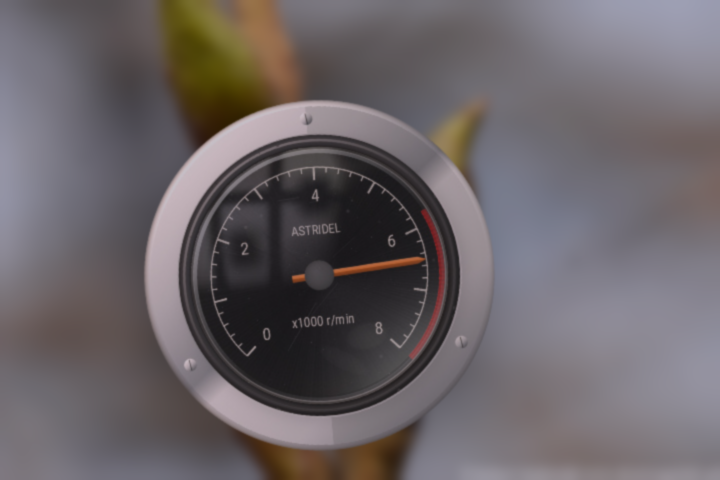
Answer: 6500 rpm
